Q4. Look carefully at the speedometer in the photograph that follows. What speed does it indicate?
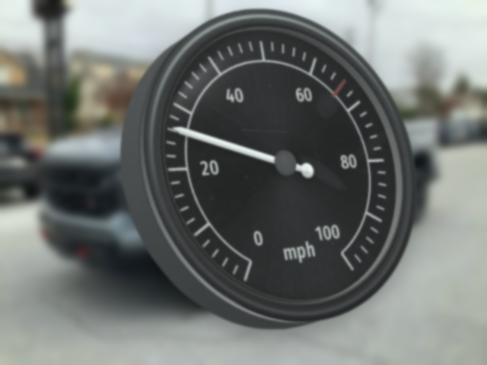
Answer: 26 mph
